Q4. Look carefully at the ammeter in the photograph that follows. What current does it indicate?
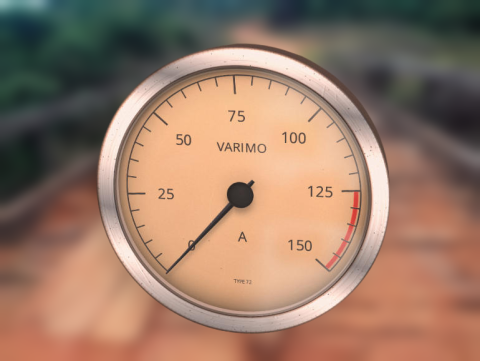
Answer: 0 A
